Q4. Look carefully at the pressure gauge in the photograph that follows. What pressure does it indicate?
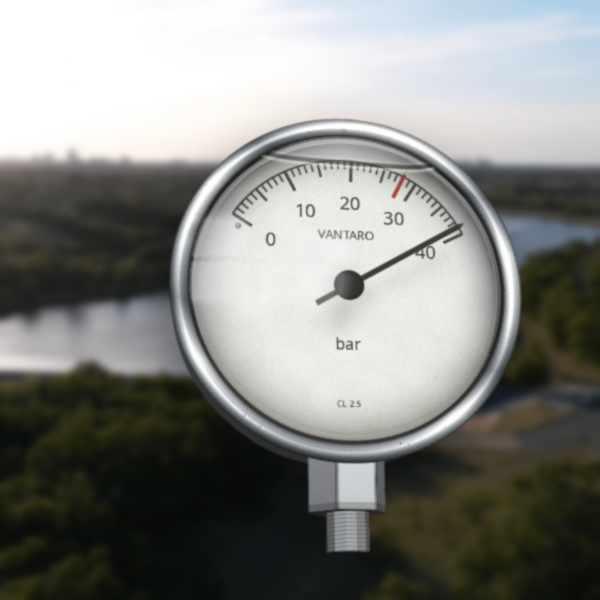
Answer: 39 bar
